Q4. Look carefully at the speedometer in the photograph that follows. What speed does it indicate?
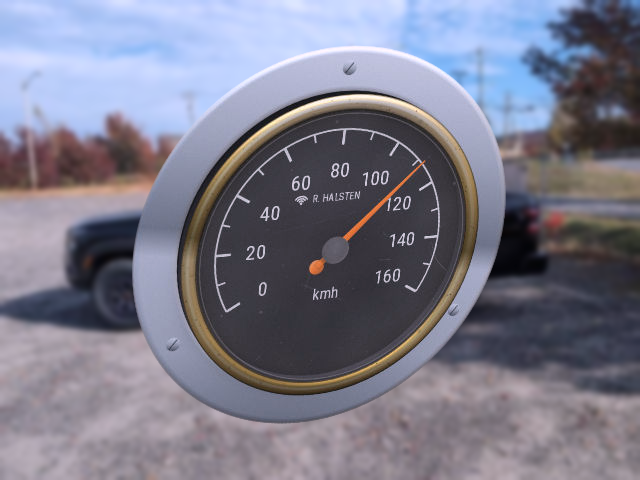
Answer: 110 km/h
